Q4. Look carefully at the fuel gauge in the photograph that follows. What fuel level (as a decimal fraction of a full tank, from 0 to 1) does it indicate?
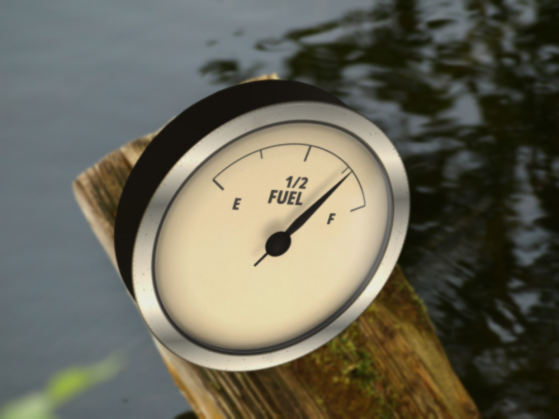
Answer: 0.75
